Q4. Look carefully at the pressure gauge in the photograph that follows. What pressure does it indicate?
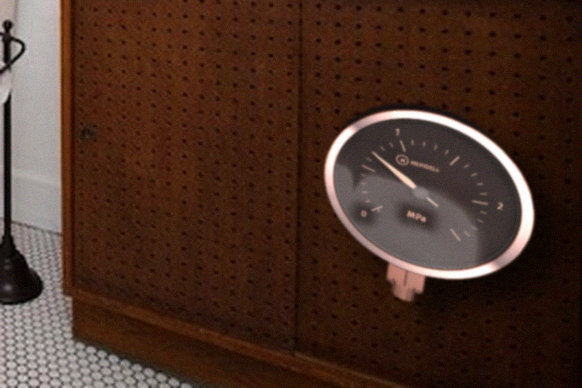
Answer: 0.7 MPa
